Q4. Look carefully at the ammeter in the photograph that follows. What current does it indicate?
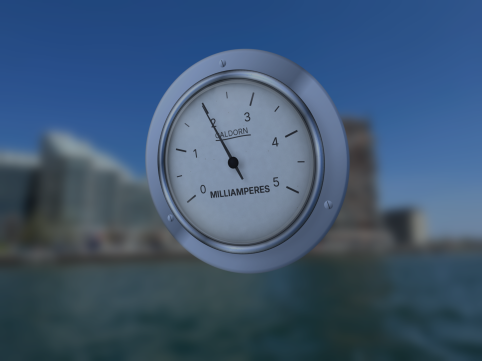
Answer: 2 mA
